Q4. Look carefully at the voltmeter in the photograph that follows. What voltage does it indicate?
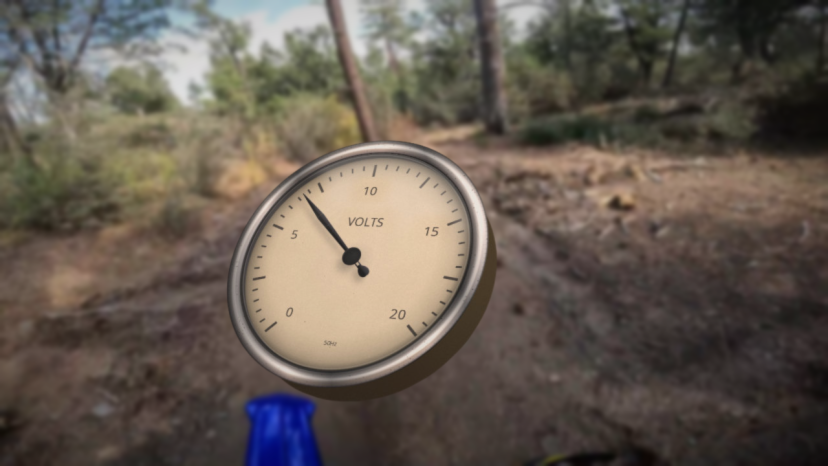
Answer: 6.75 V
